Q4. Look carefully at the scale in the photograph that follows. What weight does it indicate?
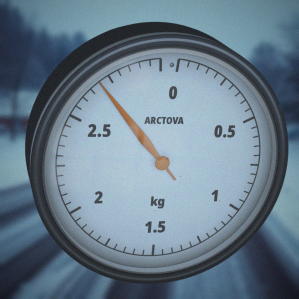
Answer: 2.7 kg
